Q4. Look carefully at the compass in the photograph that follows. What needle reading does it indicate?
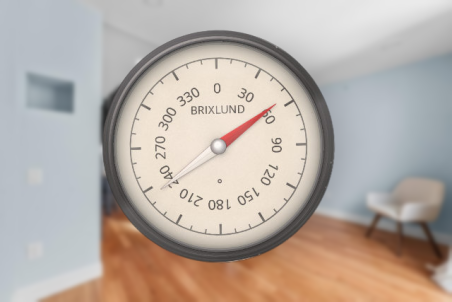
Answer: 55 °
